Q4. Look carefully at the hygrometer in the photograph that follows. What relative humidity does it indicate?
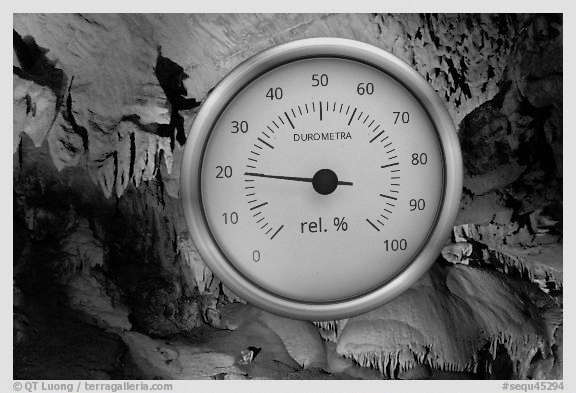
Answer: 20 %
